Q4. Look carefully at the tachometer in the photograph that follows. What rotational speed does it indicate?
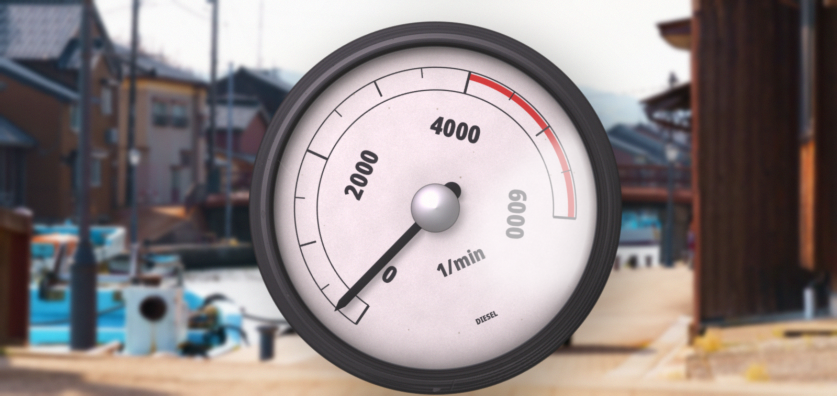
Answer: 250 rpm
